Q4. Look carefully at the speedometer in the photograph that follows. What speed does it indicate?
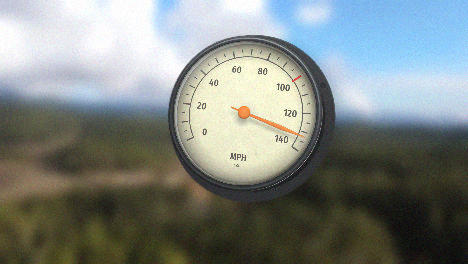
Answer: 132.5 mph
